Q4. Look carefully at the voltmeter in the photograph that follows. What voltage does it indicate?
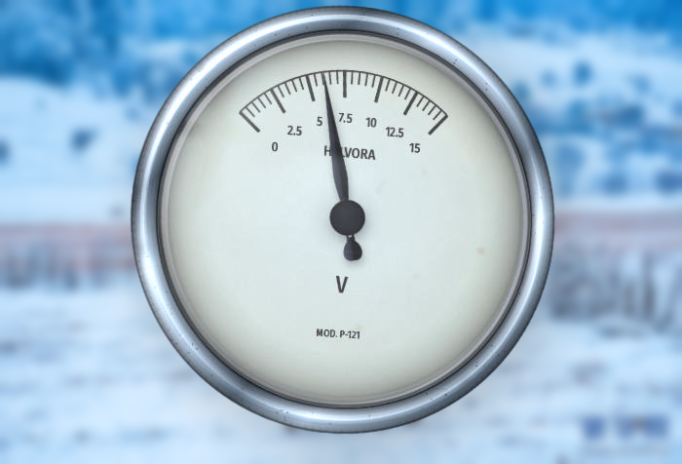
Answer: 6 V
